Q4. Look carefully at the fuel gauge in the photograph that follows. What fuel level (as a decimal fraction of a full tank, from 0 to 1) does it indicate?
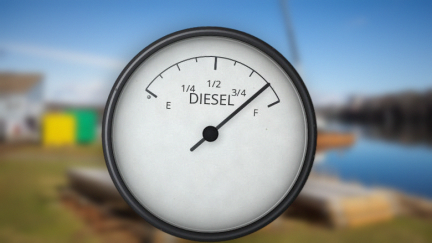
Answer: 0.875
